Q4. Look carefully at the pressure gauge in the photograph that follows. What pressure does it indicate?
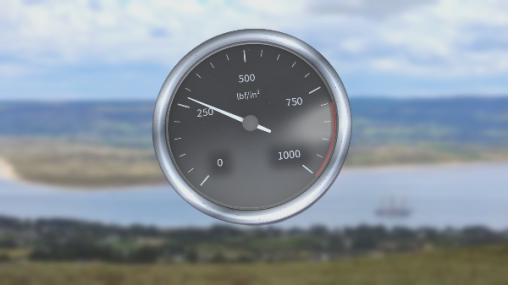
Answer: 275 psi
